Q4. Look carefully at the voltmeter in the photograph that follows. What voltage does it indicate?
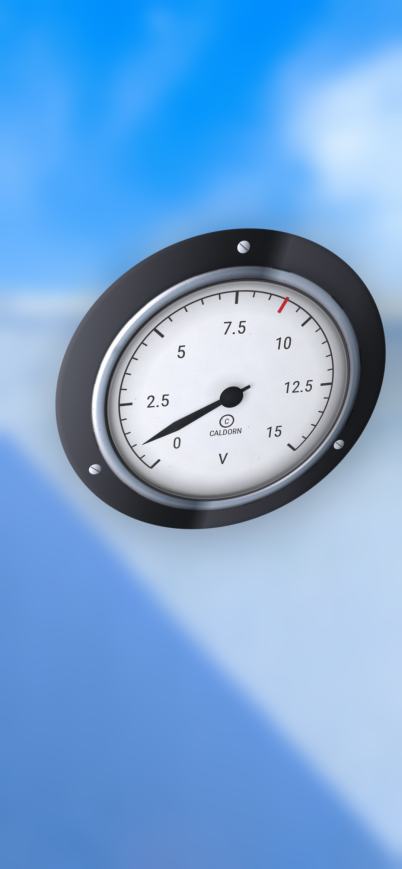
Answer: 1 V
